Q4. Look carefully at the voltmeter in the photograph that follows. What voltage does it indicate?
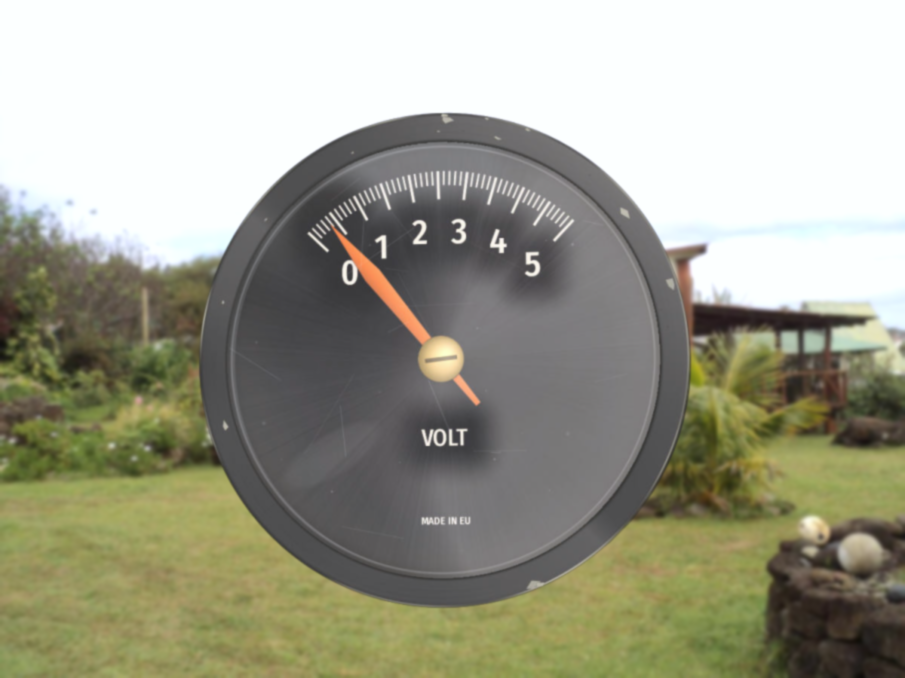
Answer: 0.4 V
